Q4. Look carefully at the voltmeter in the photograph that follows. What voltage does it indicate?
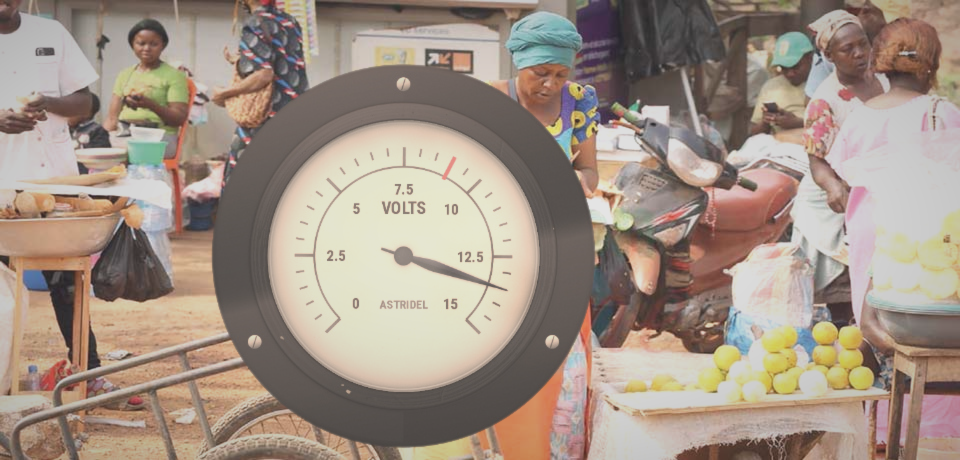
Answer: 13.5 V
